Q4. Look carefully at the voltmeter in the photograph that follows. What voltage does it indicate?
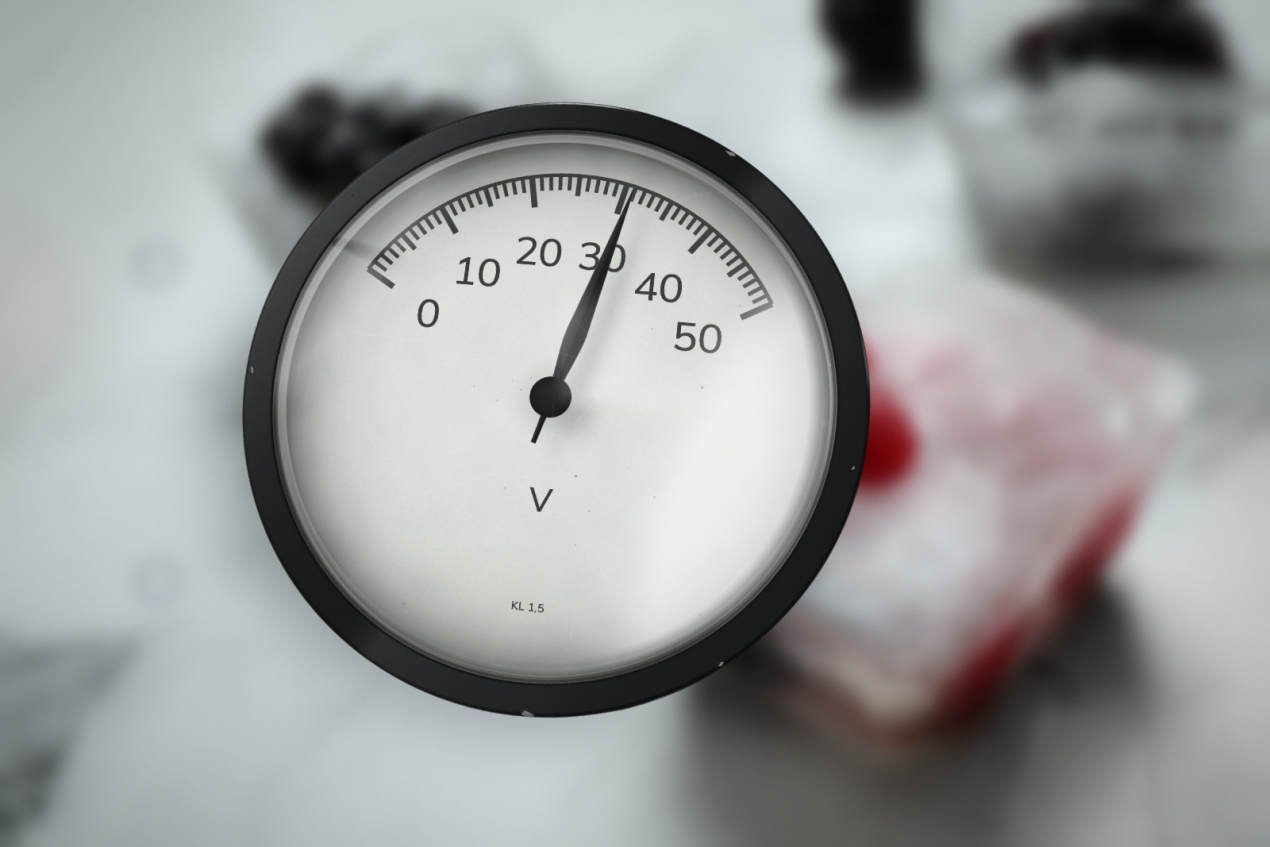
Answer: 31 V
